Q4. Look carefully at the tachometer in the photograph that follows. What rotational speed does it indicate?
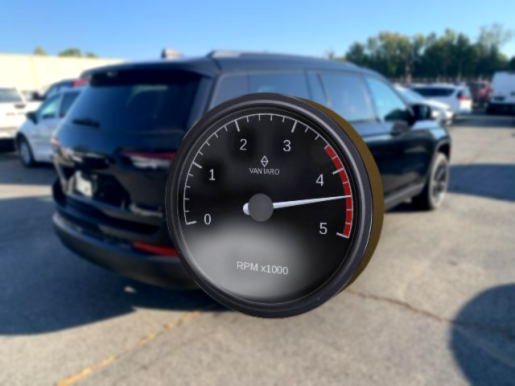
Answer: 4400 rpm
